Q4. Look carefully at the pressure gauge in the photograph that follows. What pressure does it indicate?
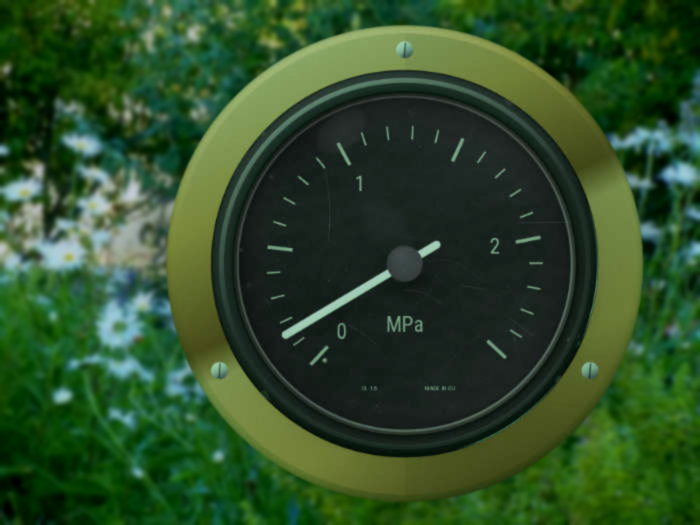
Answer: 0.15 MPa
